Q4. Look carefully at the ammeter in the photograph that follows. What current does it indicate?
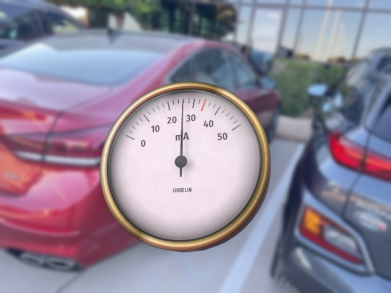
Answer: 26 mA
